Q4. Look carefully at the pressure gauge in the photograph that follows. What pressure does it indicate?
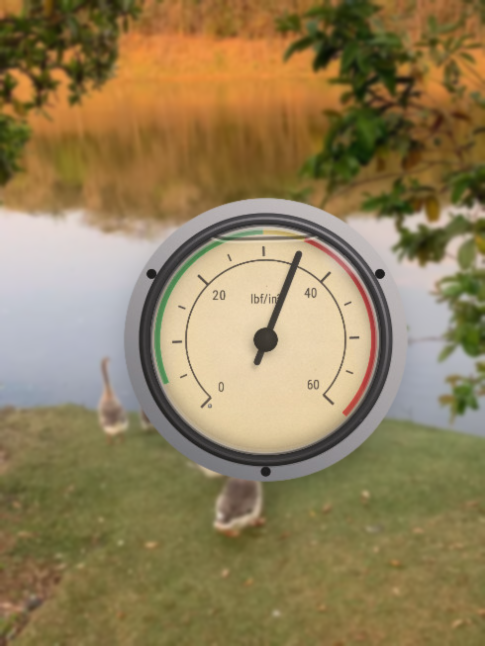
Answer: 35 psi
